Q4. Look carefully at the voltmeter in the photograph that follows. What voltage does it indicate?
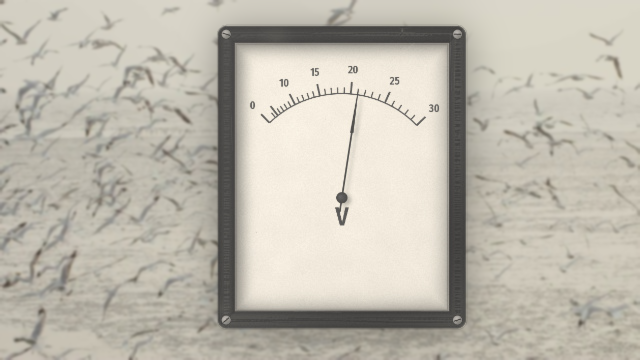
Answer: 21 V
